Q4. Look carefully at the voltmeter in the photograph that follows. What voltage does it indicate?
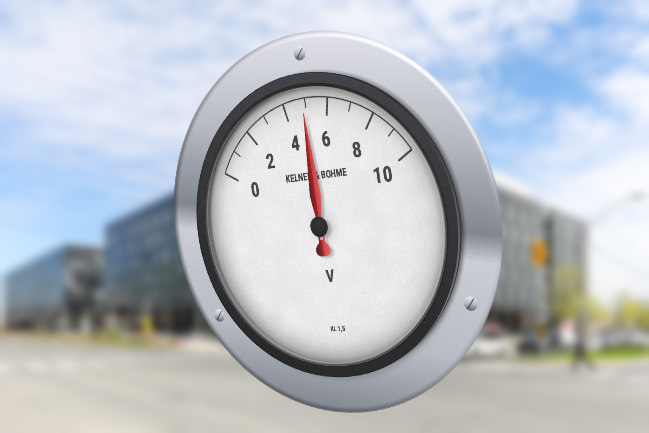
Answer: 5 V
